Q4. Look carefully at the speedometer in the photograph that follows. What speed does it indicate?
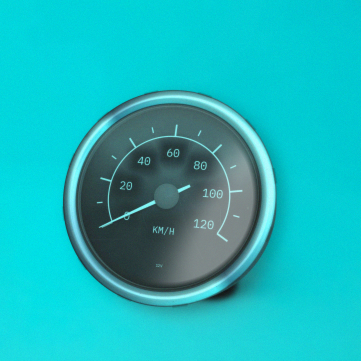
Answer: 0 km/h
